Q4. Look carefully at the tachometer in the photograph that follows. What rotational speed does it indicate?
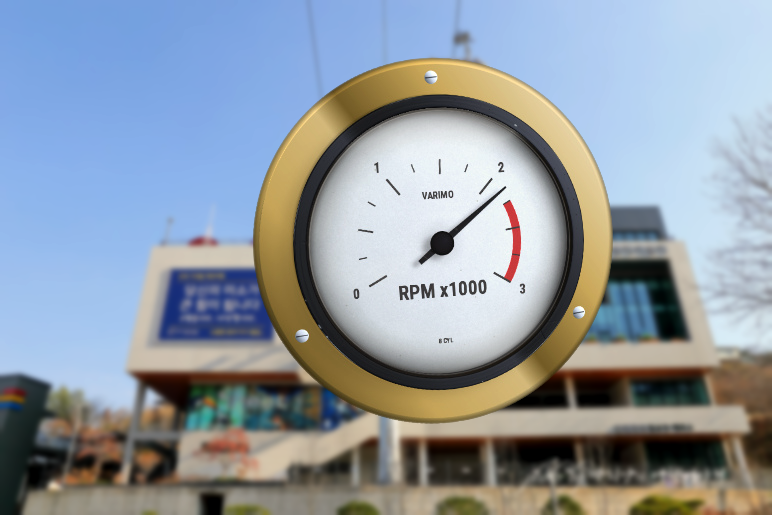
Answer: 2125 rpm
